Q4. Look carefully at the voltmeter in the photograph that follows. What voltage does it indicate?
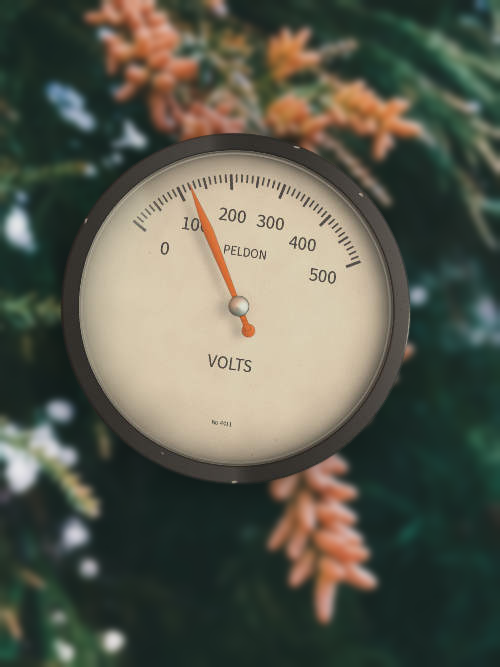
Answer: 120 V
